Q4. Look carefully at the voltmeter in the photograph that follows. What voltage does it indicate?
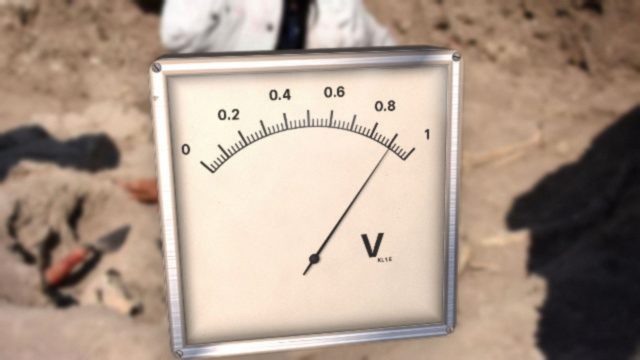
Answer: 0.9 V
